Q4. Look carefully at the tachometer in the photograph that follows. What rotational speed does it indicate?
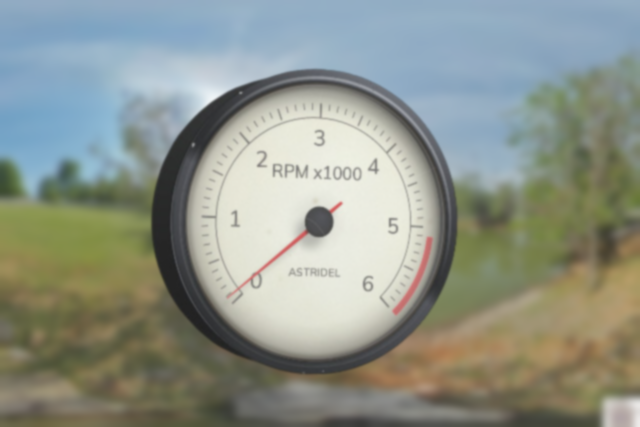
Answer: 100 rpm
